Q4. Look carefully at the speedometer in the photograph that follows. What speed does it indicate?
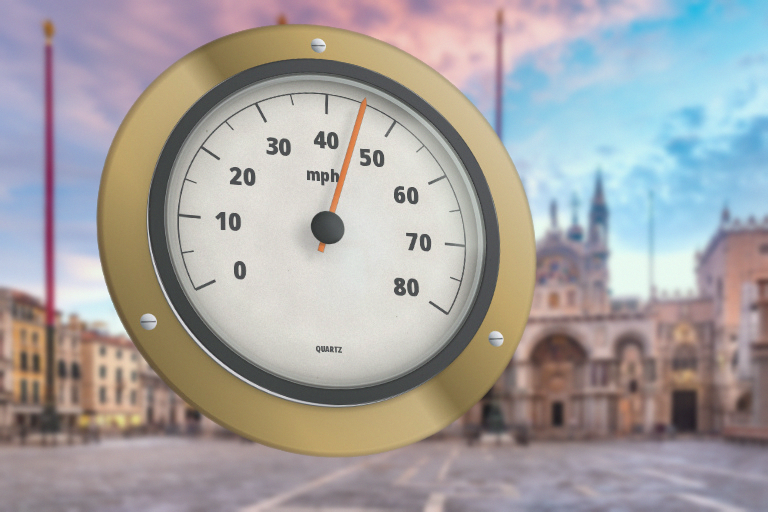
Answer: 45 mph
